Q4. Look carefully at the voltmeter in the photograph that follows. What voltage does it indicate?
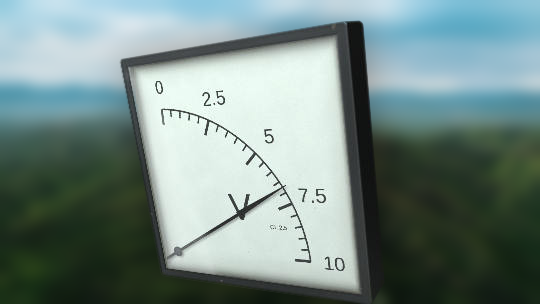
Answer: 6.75 V
